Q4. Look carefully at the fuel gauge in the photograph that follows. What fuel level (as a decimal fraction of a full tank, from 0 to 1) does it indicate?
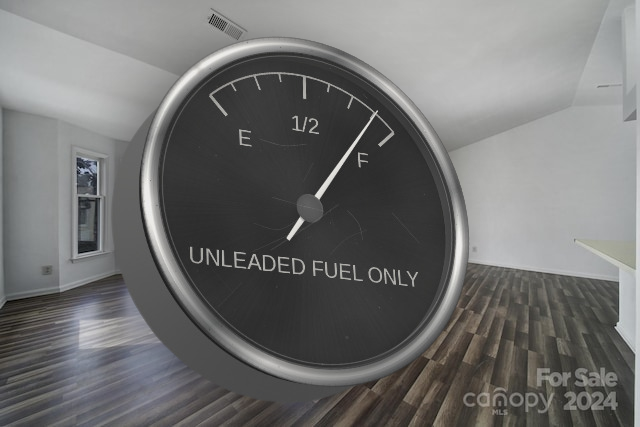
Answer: 0.875
